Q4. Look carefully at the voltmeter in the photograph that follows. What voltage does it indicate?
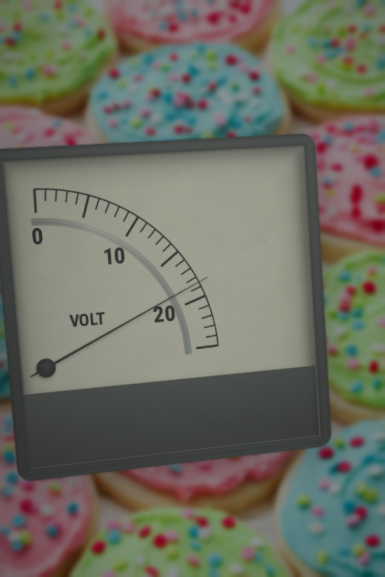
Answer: 18.5 V
